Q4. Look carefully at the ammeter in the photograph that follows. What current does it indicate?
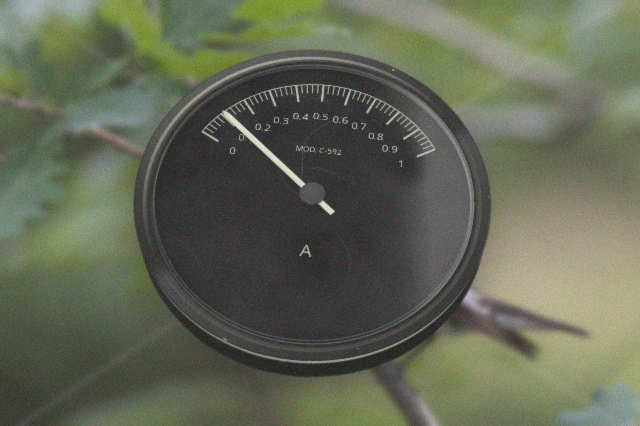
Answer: 0.1 A
